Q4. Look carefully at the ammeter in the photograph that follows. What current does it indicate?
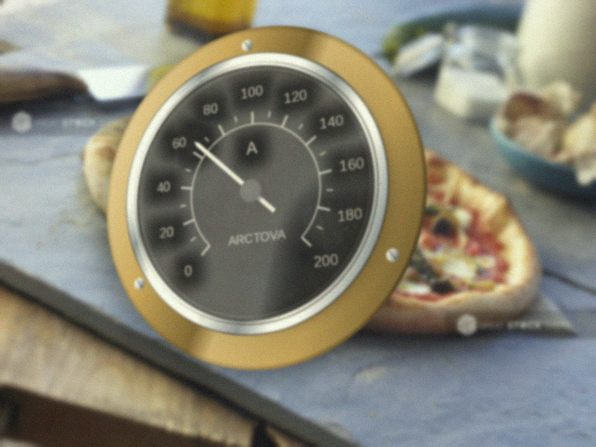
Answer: 65 A
